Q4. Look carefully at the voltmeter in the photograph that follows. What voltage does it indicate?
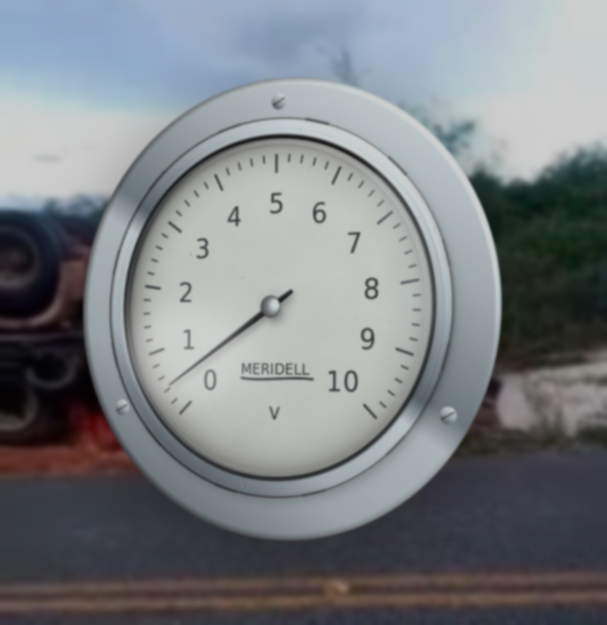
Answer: 0.4 V
